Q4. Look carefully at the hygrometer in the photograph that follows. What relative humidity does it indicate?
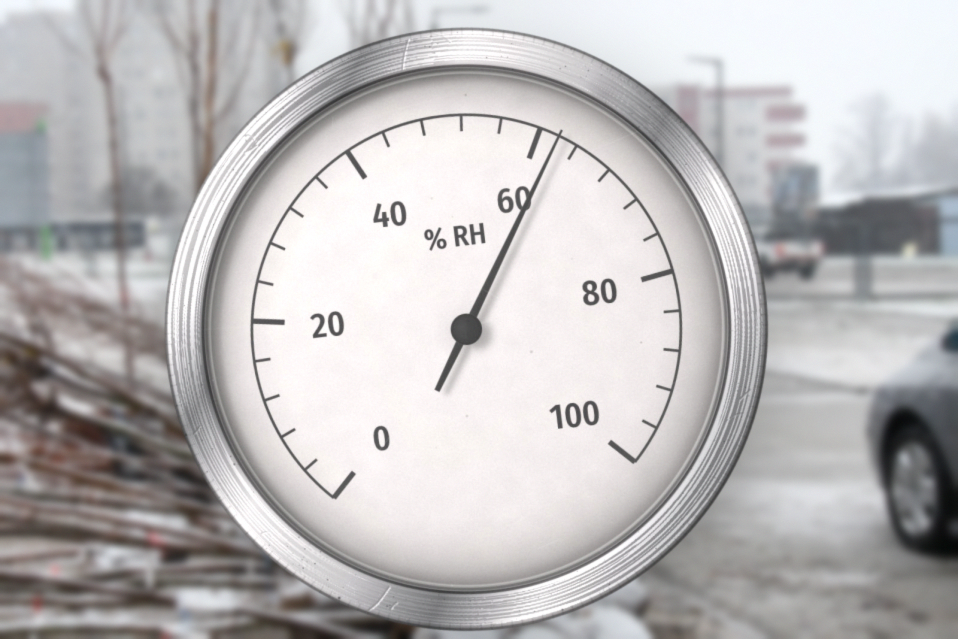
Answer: 62 %
